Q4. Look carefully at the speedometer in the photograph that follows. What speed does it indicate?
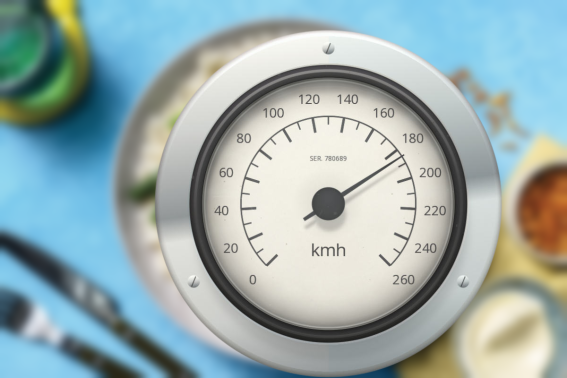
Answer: 185 km/h
